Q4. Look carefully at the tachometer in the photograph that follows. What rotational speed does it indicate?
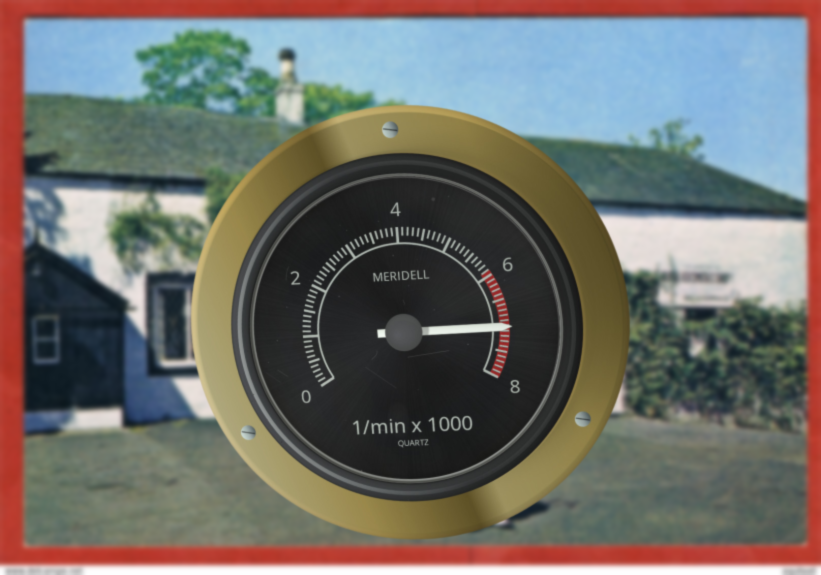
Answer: 7000 rpm
